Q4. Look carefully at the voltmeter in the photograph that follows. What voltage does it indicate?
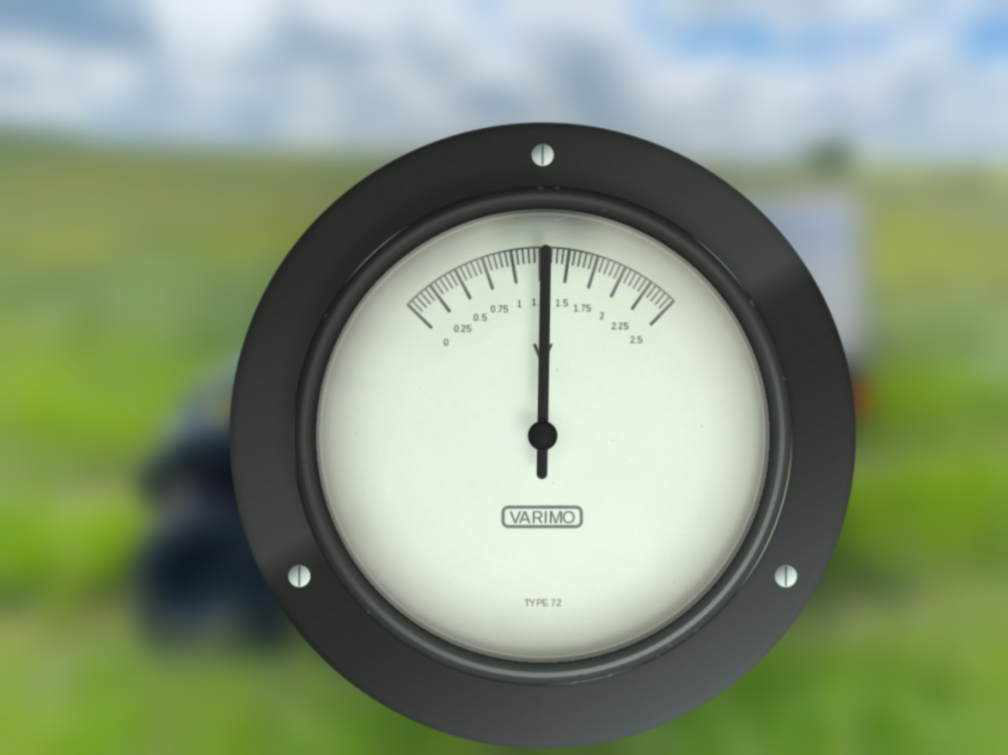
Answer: 1.3 V
